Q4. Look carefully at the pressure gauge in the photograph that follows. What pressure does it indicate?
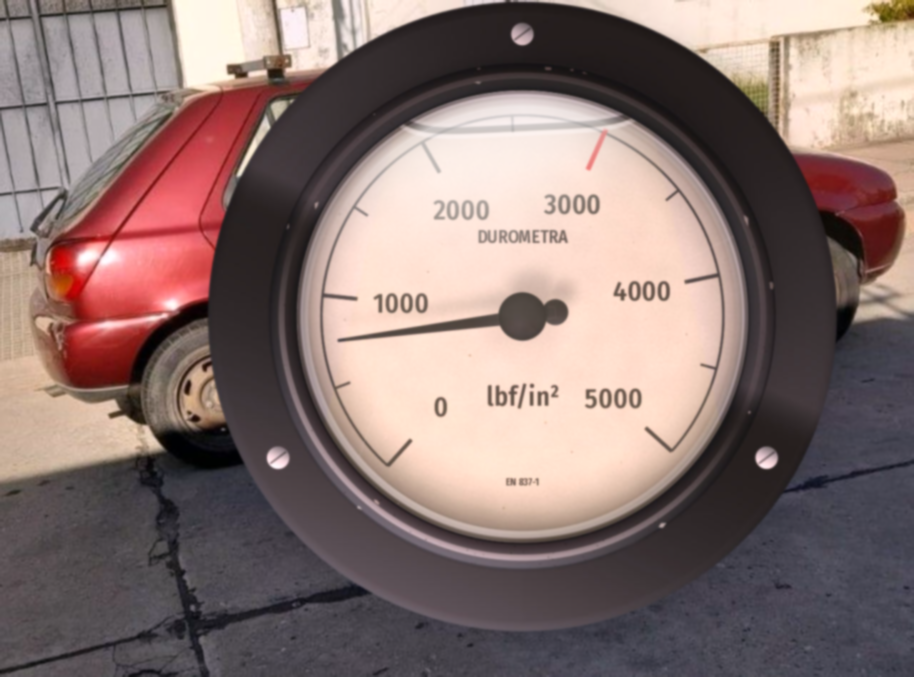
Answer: 750 psi
